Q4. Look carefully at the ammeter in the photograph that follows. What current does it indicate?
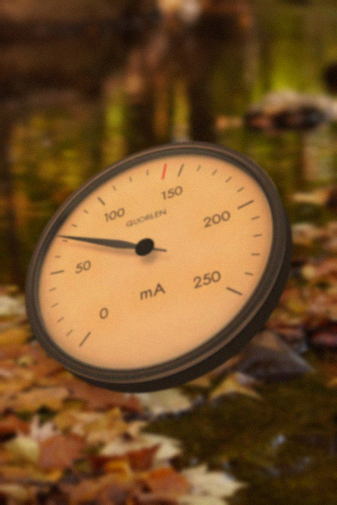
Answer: 70 mA
